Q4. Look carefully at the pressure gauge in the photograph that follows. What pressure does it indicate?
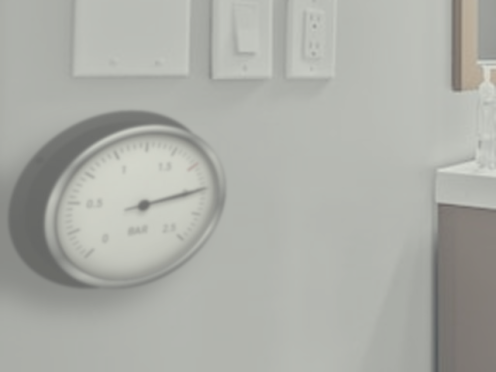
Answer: 2 bar
